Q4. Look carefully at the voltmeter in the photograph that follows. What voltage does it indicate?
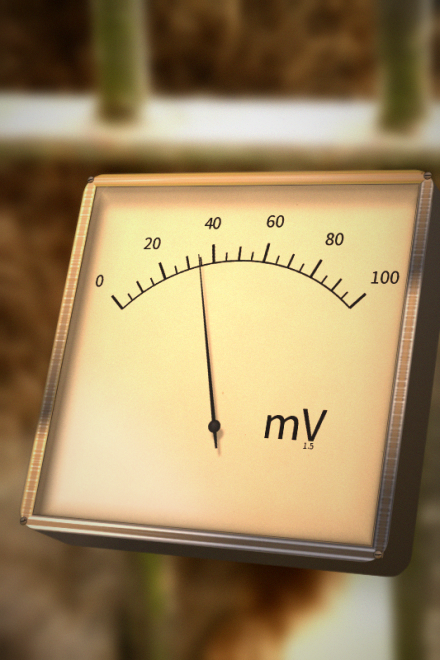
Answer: 35 mV
